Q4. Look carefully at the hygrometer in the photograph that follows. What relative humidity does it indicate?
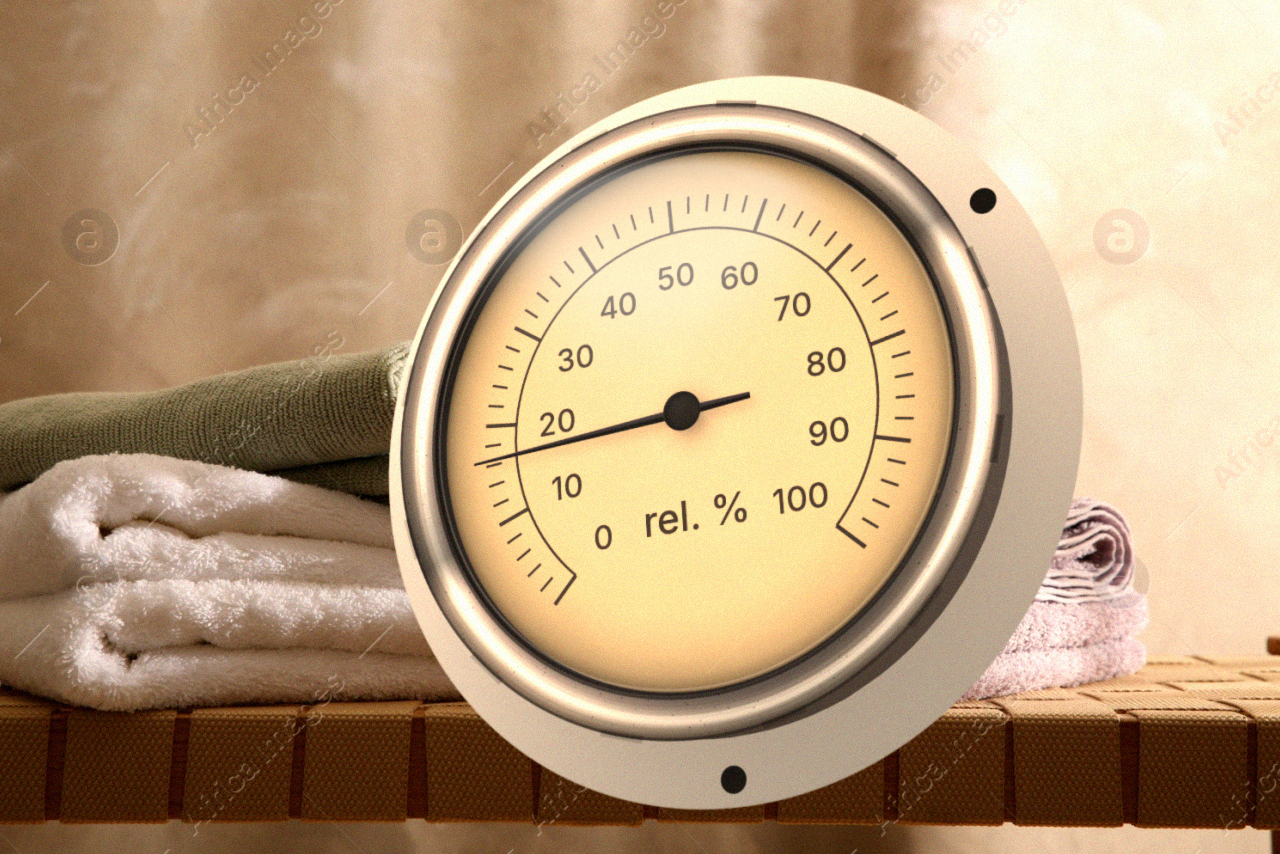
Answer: 16 %
